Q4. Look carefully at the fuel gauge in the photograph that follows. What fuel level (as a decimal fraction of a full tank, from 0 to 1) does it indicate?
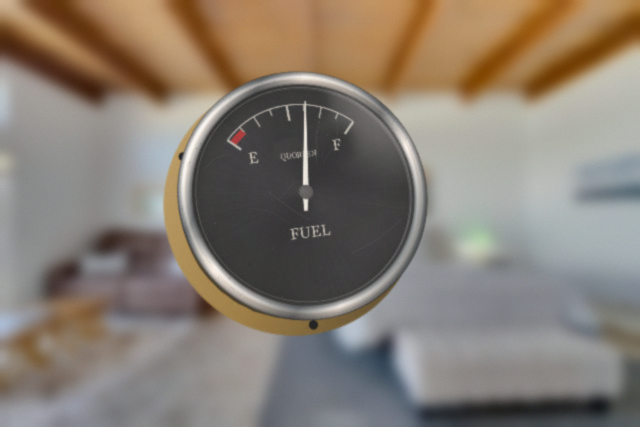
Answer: 0.625
